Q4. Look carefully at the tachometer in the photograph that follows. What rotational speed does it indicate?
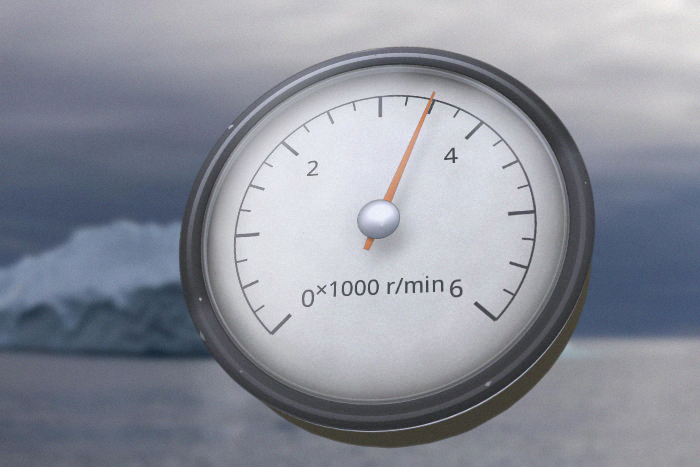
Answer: 3500 rpm
